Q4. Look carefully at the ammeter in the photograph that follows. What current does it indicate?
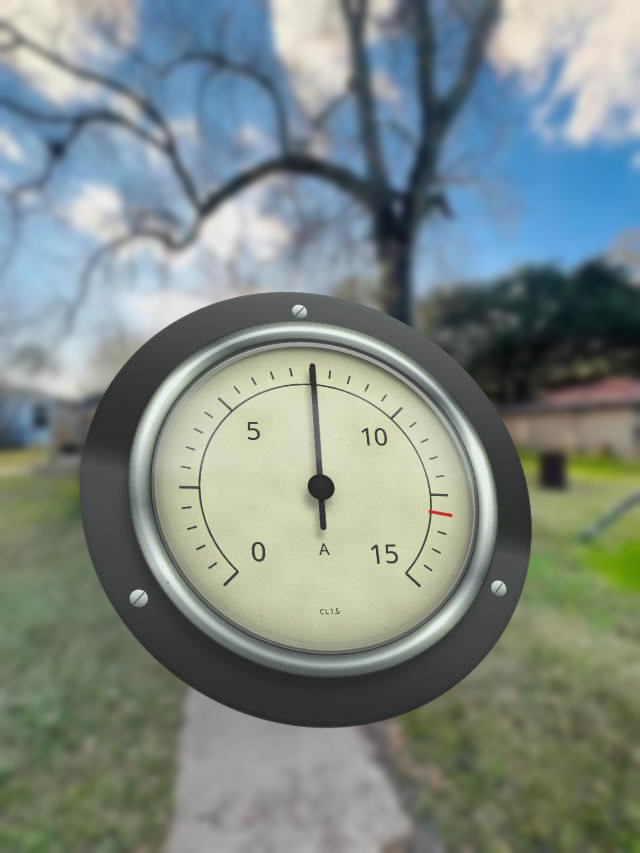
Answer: 7.5 A
